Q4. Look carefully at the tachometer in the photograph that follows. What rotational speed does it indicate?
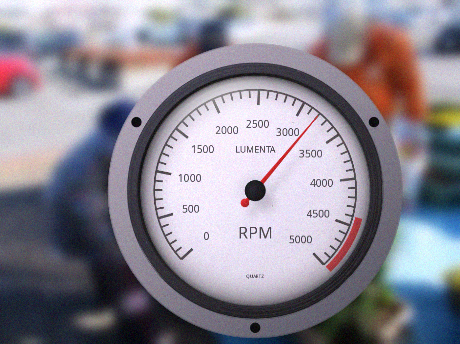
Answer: 3200 rpm
